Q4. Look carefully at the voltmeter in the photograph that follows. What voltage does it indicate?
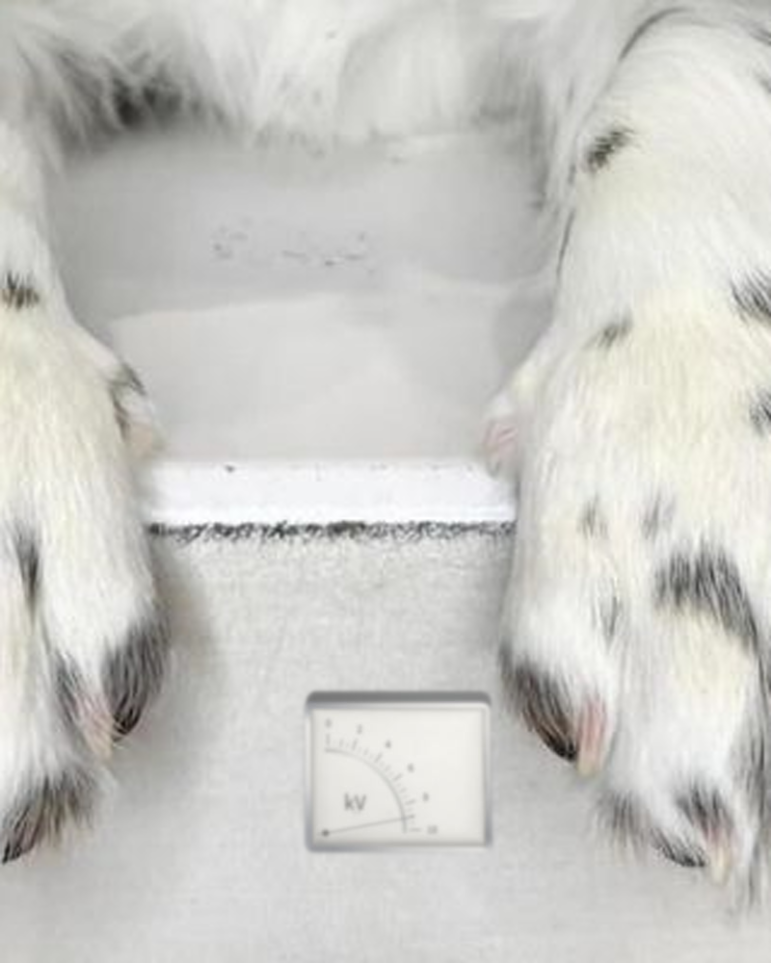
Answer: 9 kV
